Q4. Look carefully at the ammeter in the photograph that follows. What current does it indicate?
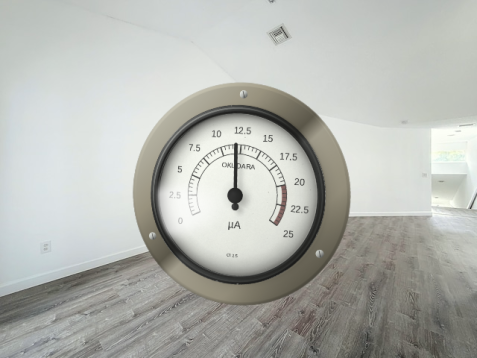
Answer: 12 µA
